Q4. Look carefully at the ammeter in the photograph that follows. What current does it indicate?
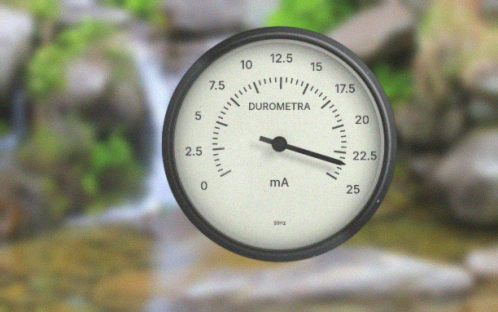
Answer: 23.5 mA
